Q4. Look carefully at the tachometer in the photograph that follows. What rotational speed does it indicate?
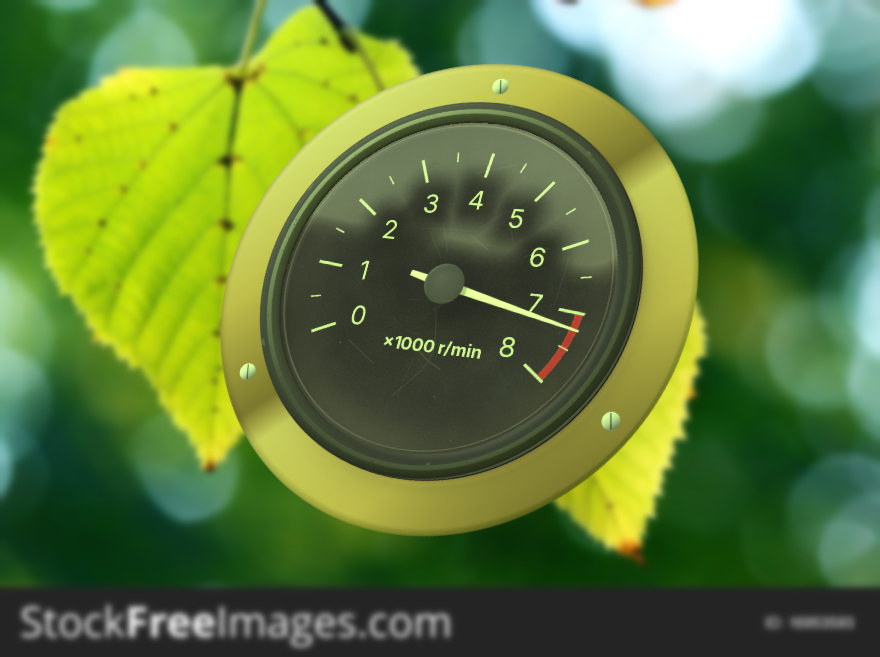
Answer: 7250 rpm
